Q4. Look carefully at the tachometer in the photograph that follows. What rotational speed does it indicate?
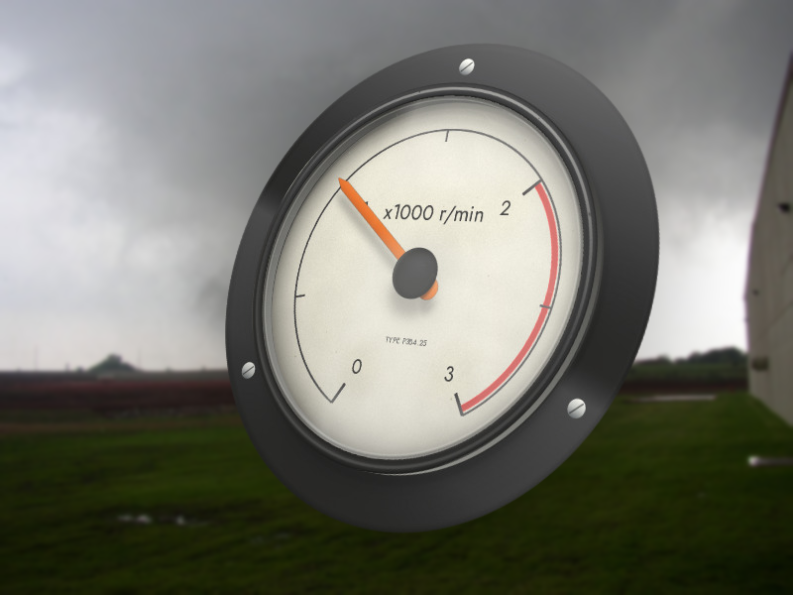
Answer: 1000 rpm
